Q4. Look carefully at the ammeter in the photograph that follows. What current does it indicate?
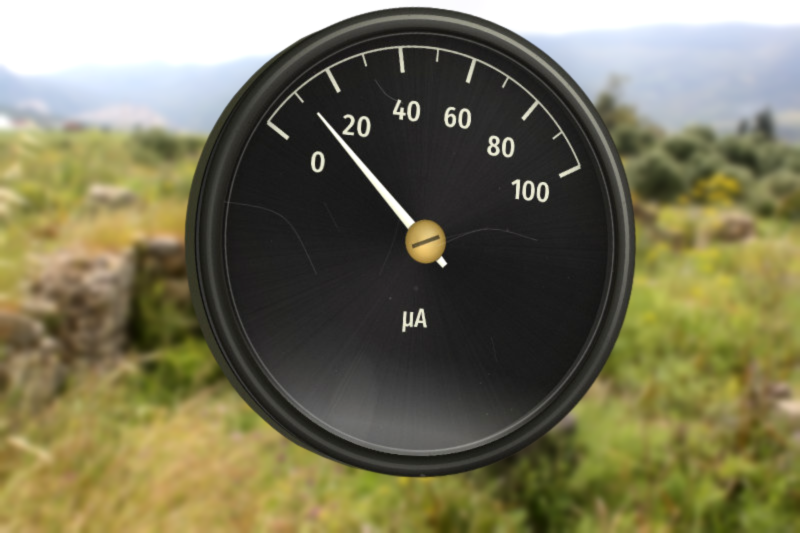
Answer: 10 µA
